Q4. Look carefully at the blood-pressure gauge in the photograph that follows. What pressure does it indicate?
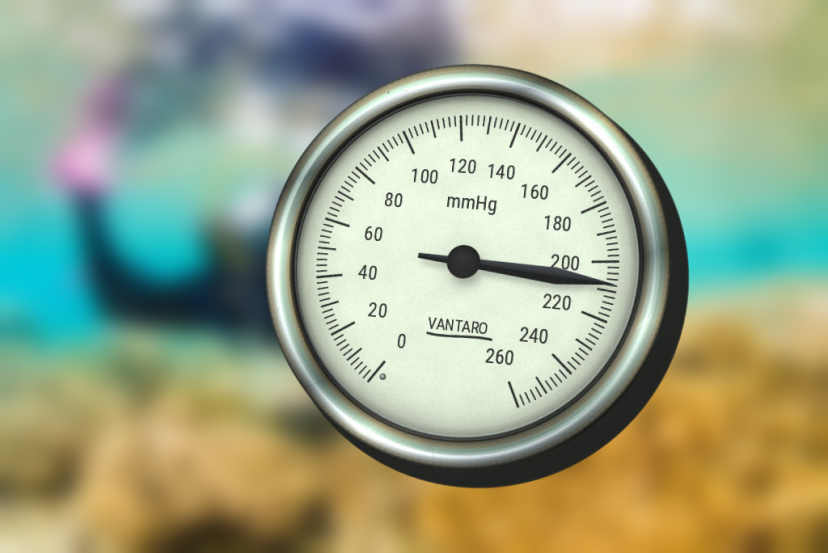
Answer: 208 mmHg
